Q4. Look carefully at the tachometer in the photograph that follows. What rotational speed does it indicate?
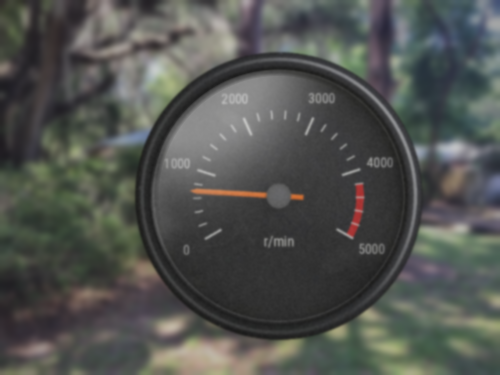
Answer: 700 rpm
